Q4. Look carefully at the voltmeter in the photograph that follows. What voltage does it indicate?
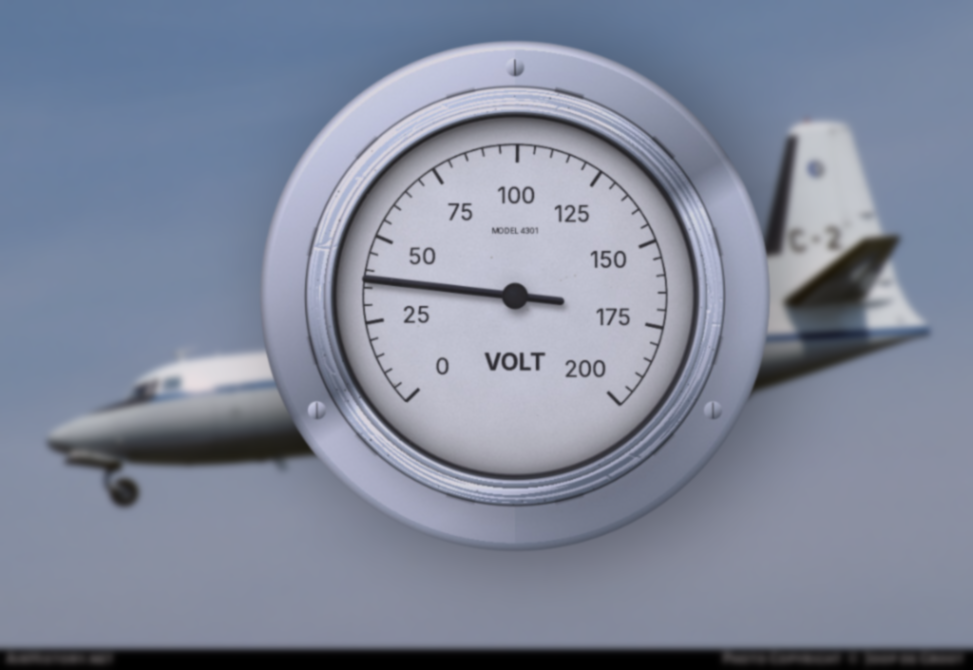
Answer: 37.5 V
